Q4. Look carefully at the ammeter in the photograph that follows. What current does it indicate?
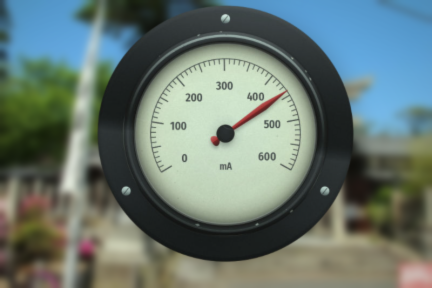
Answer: 440 mA
